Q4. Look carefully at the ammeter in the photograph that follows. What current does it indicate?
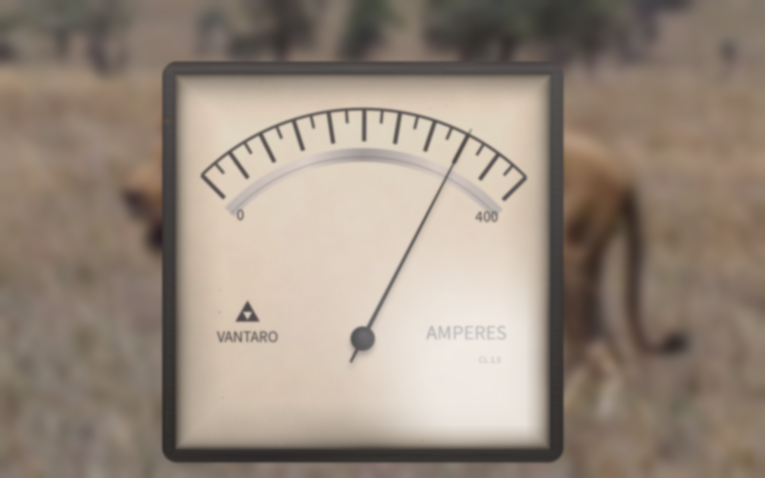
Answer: 320 A
